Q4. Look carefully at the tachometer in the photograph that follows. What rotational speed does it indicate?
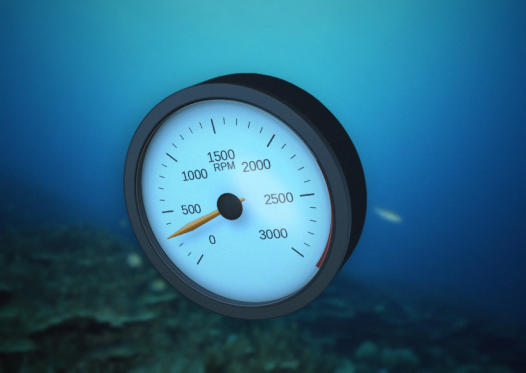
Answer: 300 rpm
